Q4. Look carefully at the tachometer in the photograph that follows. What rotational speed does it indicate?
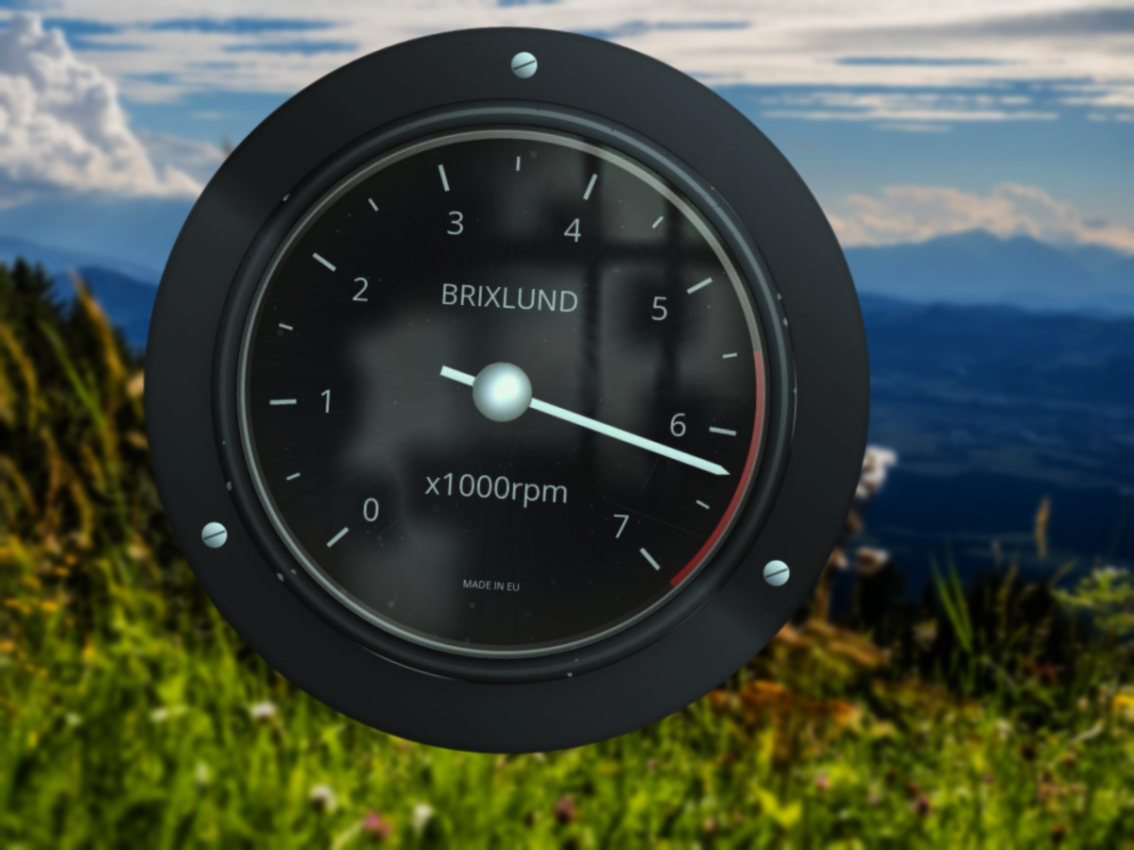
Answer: 6250 rpm
